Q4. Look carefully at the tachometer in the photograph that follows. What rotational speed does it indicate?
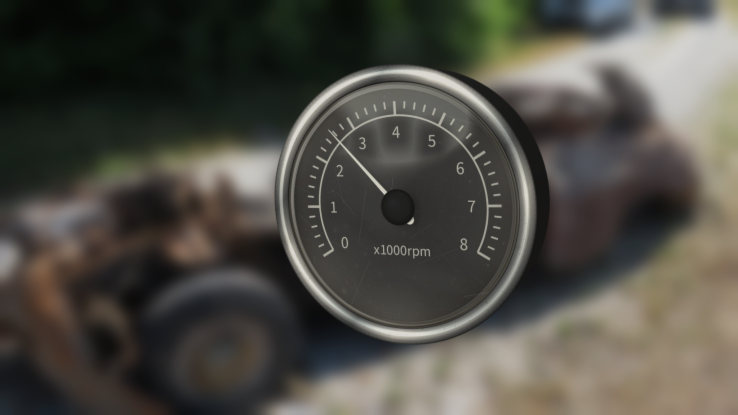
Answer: 2600 rpm
